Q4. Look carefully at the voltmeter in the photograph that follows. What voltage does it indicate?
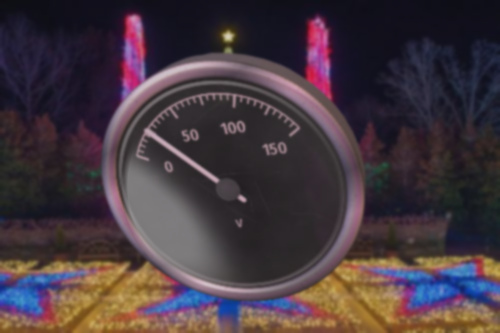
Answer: 25 V
